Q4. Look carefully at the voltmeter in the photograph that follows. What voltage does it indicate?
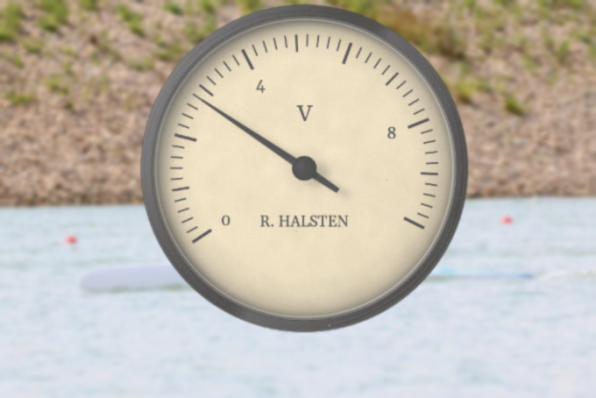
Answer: 2.8 V
